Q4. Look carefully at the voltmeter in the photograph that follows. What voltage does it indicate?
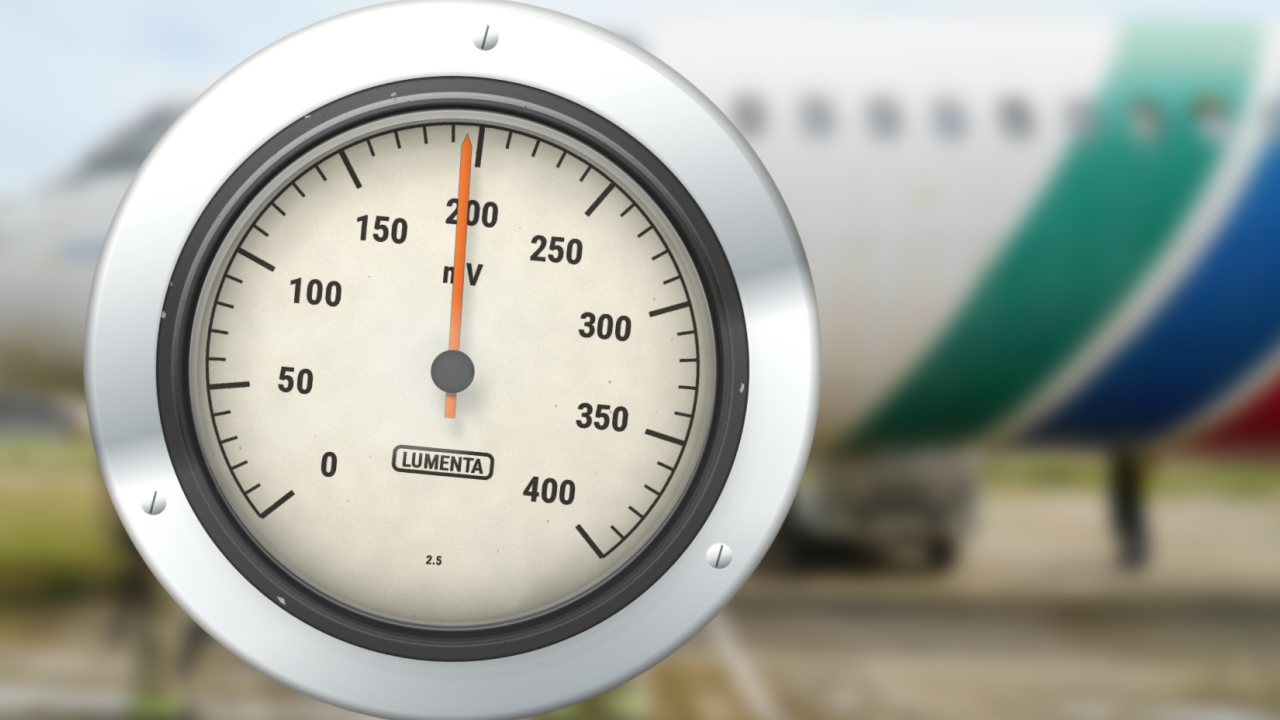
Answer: 195 mV
